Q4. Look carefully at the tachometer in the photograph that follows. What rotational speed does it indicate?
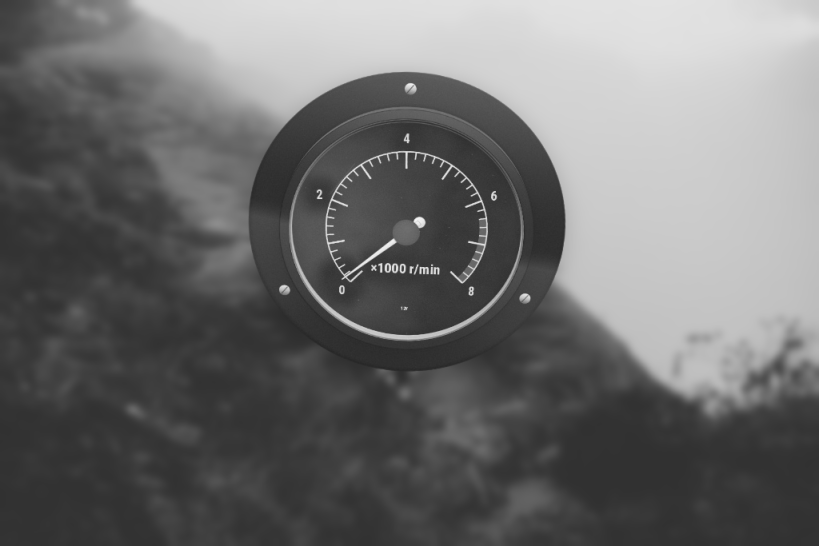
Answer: 200 rpm
